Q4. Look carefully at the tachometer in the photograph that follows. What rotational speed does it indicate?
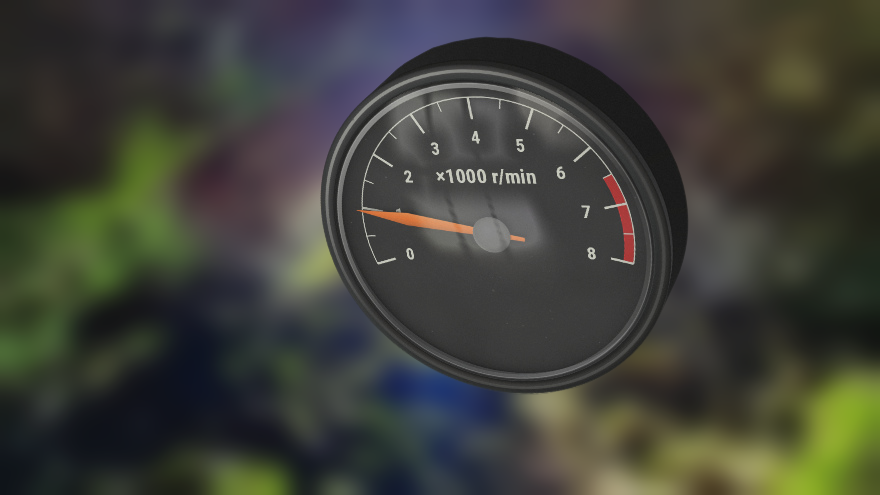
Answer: 1000 rpm
